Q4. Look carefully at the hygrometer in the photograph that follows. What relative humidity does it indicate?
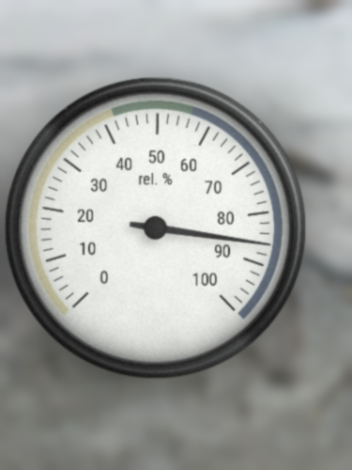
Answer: 86 %
